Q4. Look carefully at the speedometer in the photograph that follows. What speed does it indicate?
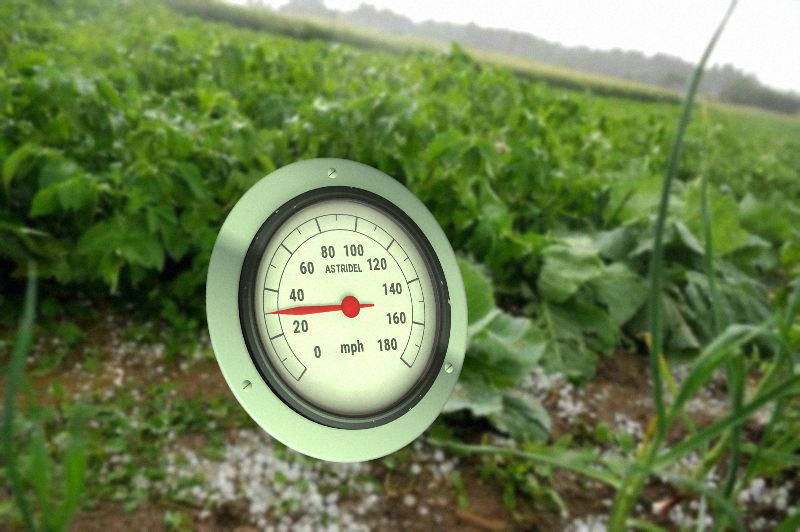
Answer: 30 mph
